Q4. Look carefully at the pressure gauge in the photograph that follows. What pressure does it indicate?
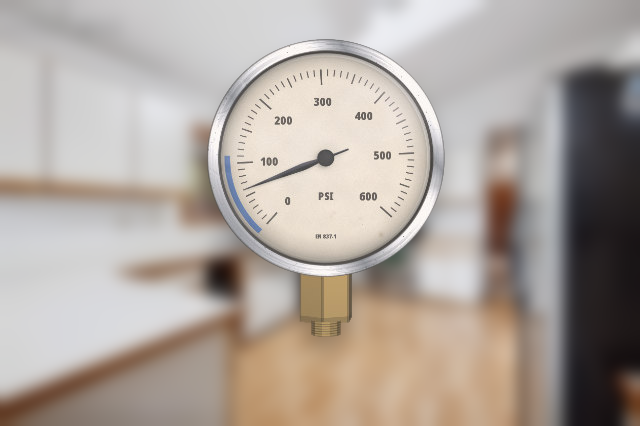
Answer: 60 psi
